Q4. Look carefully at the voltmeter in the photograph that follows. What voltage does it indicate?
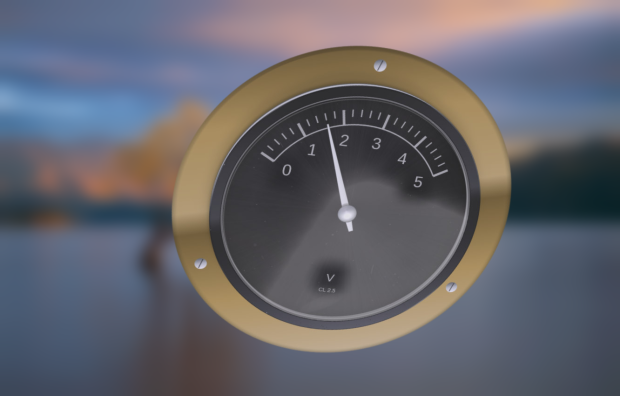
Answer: 1.6 V
